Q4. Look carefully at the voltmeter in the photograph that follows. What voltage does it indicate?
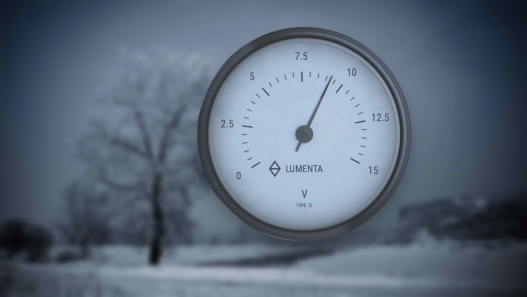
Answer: 9.25 V
